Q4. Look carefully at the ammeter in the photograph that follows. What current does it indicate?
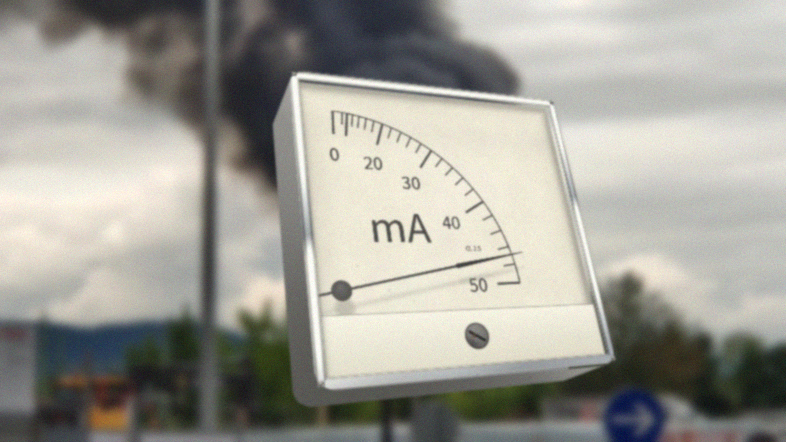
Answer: 47 mA
